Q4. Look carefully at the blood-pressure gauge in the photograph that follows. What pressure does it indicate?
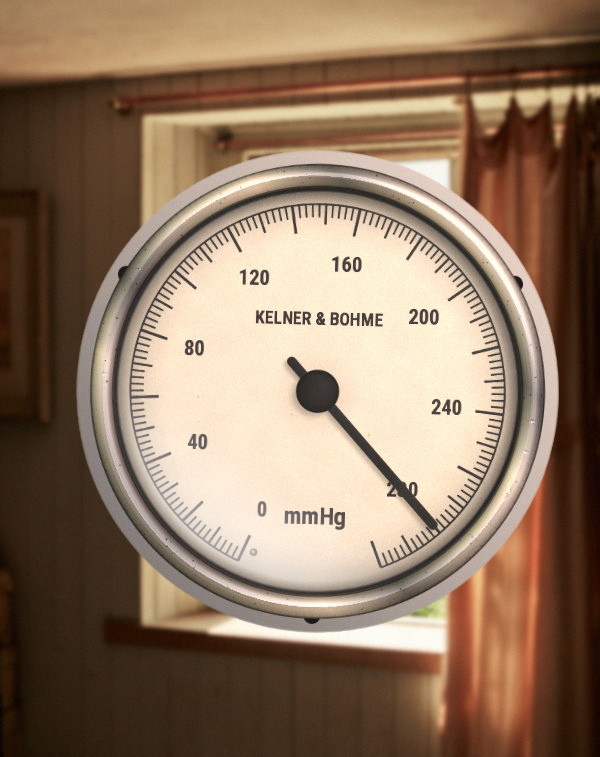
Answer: 280 mmHg
